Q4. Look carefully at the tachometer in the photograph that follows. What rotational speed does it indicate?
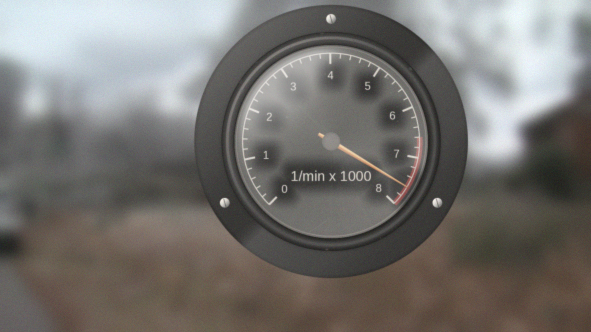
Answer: 7600 rpm
